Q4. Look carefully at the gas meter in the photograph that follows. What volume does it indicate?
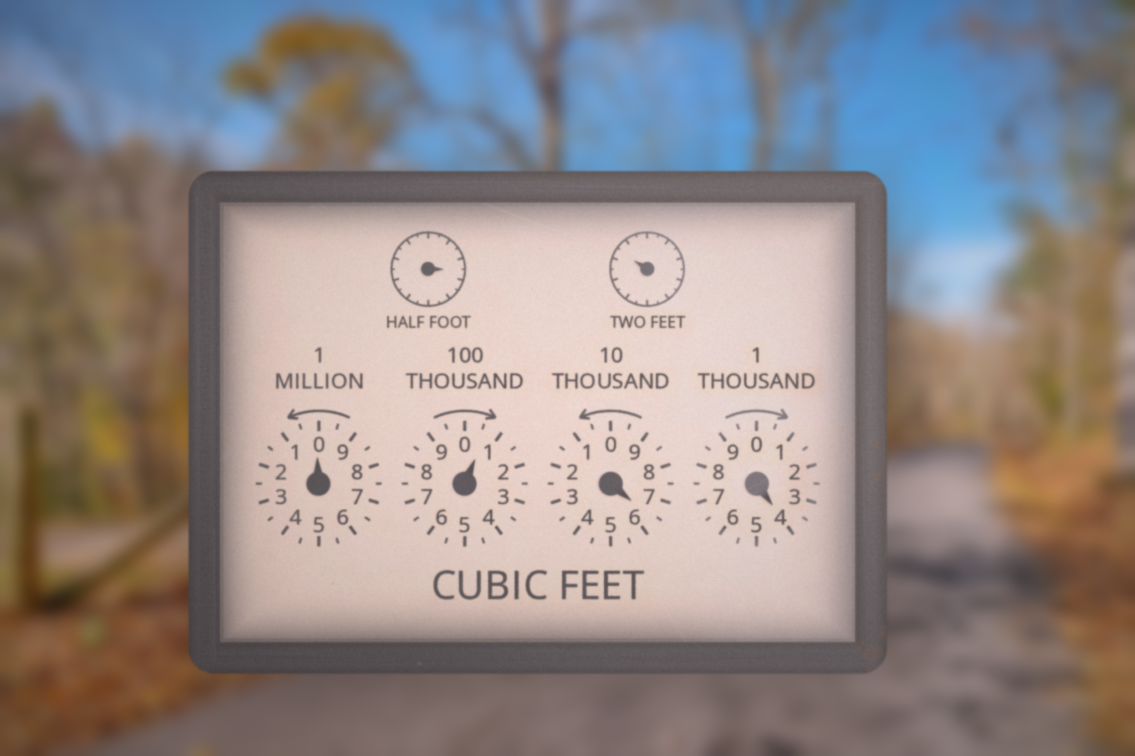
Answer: 6400 ft³
